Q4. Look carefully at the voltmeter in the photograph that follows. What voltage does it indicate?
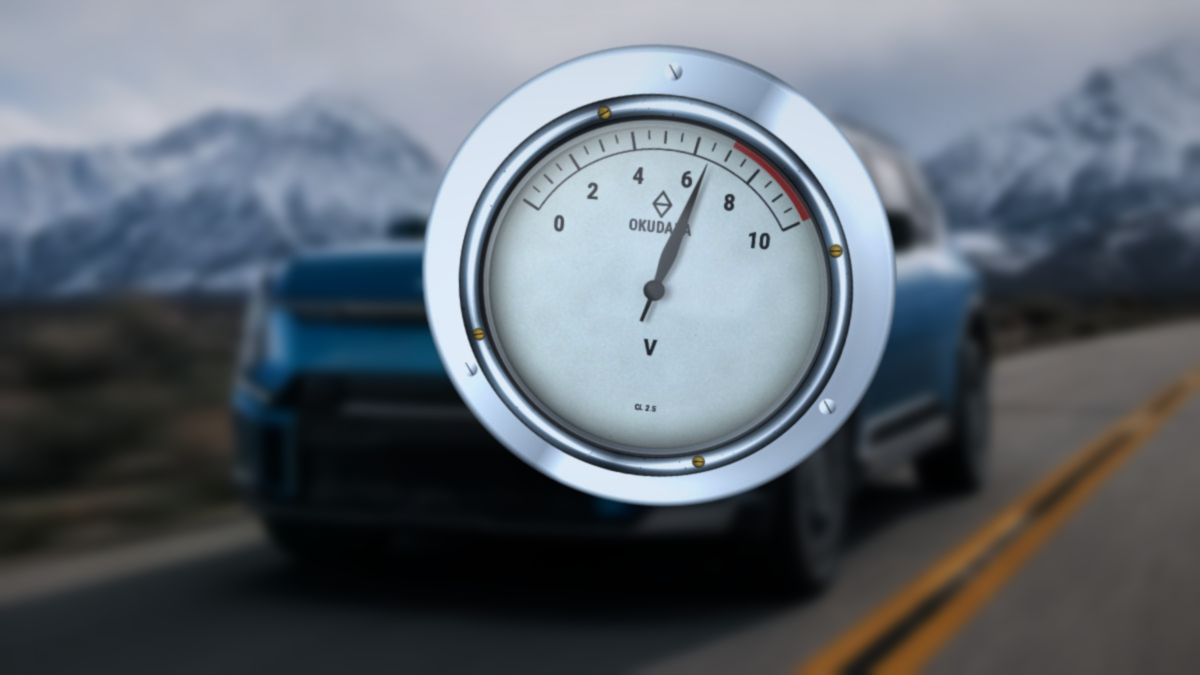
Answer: 6.5 V
